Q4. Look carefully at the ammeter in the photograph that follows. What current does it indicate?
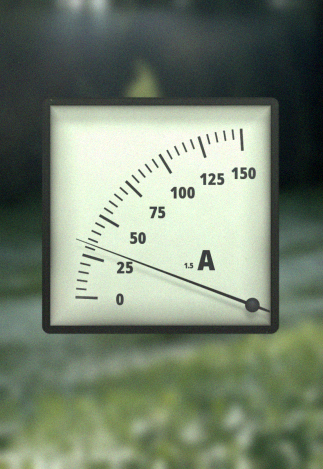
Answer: 32.5 A
